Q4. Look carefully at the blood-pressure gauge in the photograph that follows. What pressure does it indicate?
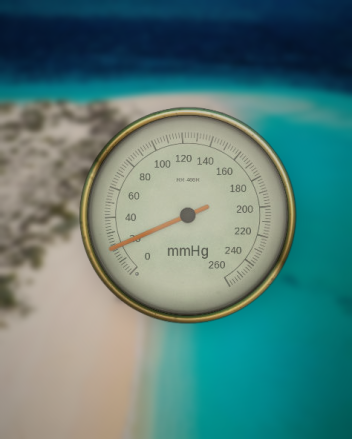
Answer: 20 mmHg
